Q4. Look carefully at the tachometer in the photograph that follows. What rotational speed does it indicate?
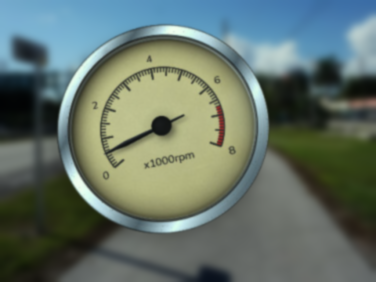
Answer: 500 rpm
